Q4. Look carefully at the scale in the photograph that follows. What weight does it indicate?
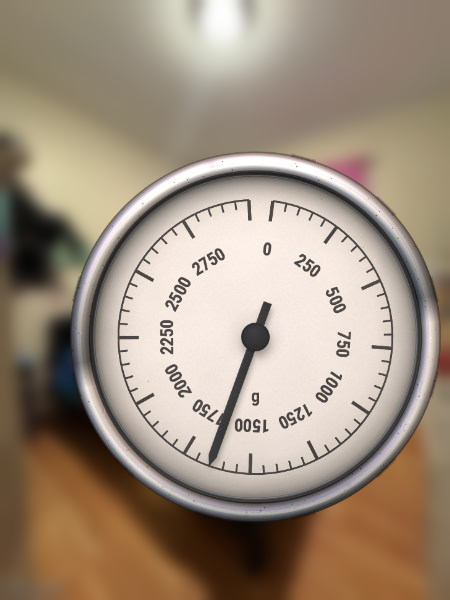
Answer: 1650 g
